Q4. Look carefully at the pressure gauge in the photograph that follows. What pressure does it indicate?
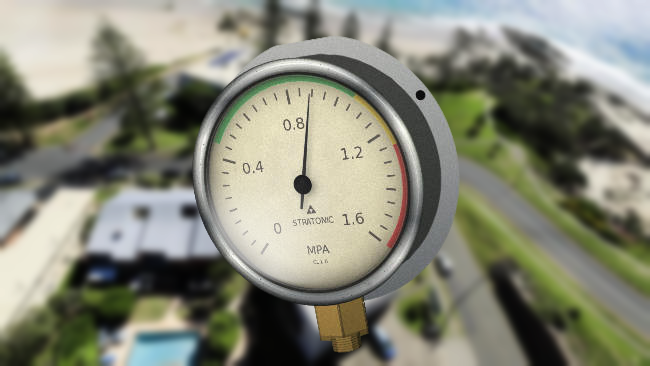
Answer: 0.9 MPa
